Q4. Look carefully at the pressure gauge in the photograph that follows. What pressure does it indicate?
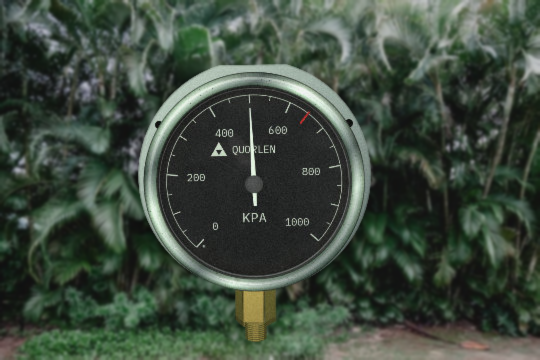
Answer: 500 kPa
